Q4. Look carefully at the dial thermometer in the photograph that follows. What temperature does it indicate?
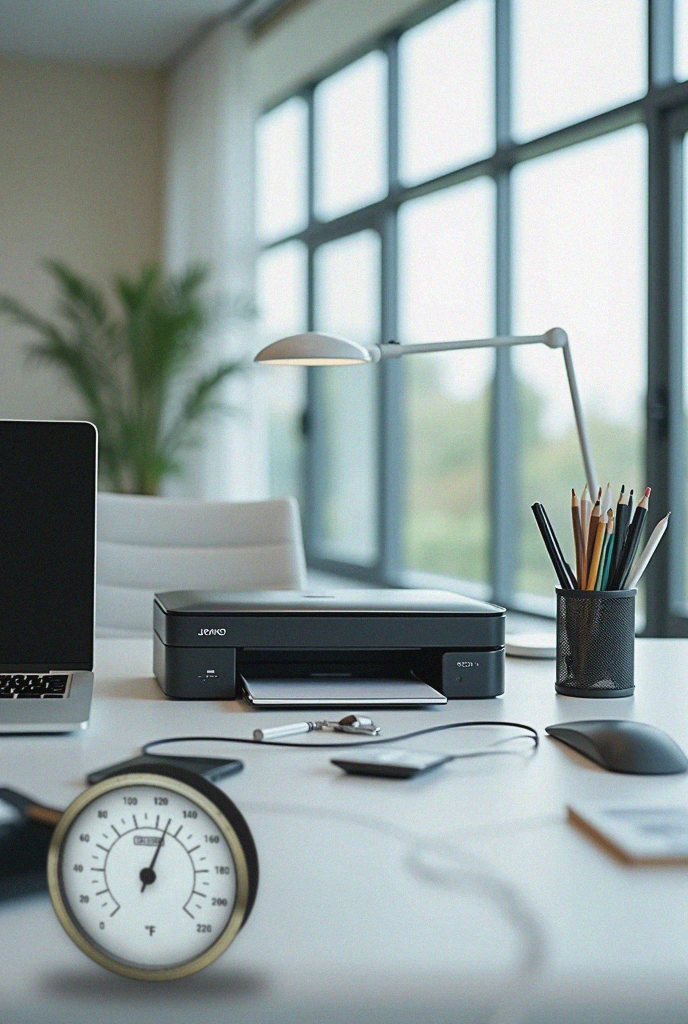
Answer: 130 °F
